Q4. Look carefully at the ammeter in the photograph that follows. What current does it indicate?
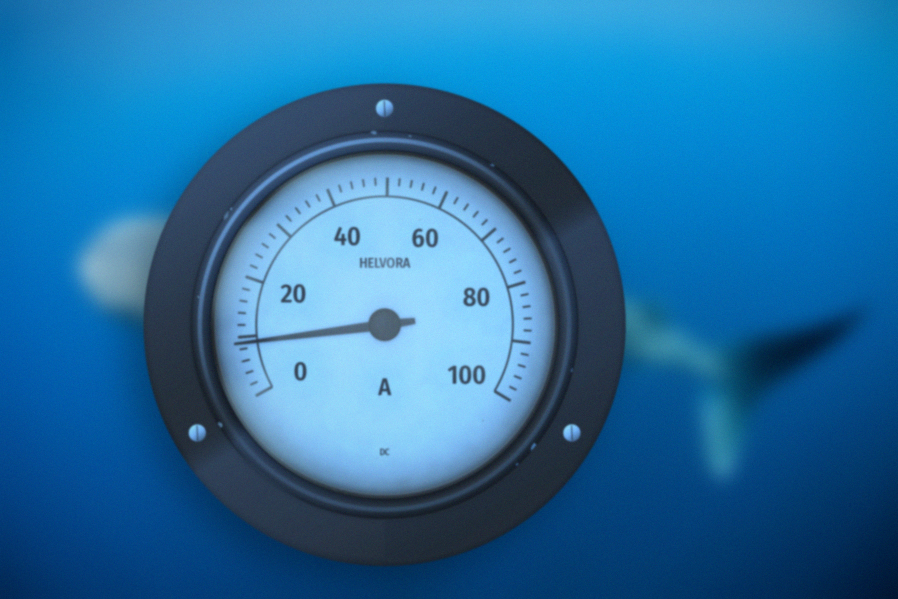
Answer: 9 A
